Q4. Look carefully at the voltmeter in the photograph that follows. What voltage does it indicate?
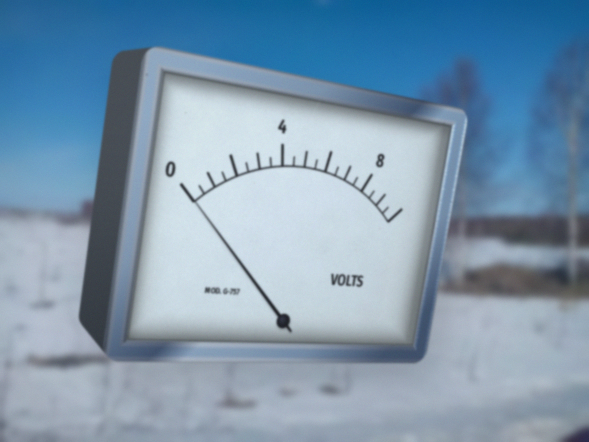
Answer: 0 V
